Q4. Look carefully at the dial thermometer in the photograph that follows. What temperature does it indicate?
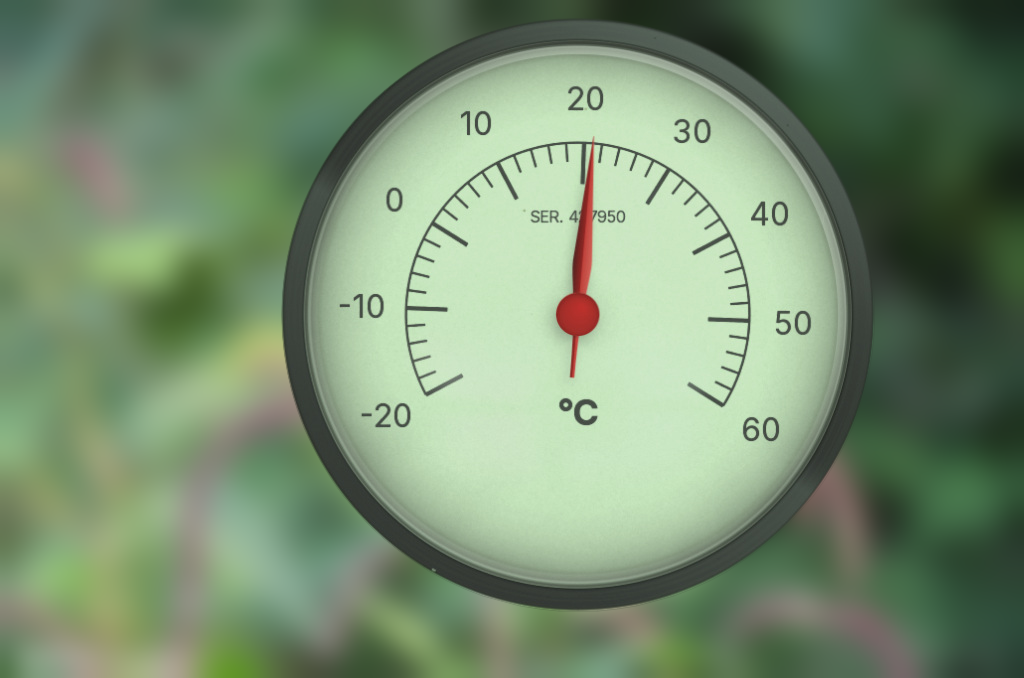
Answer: 21 °C
